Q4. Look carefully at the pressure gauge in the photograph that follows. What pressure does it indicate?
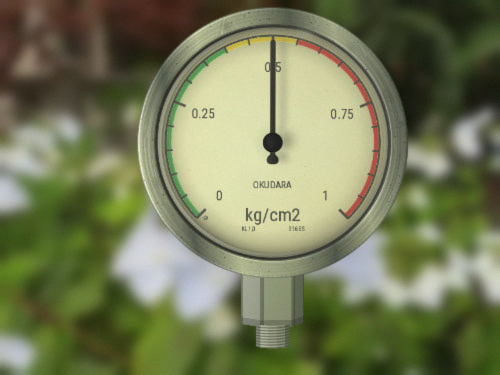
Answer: 0.5 kg/cm²
